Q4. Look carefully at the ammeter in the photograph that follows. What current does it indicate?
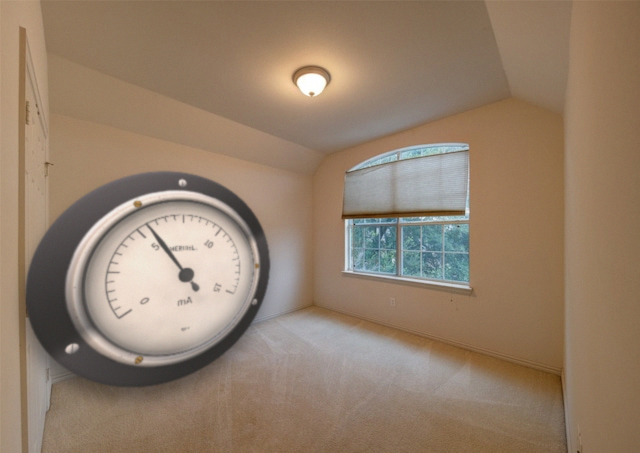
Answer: 5.5 mA
